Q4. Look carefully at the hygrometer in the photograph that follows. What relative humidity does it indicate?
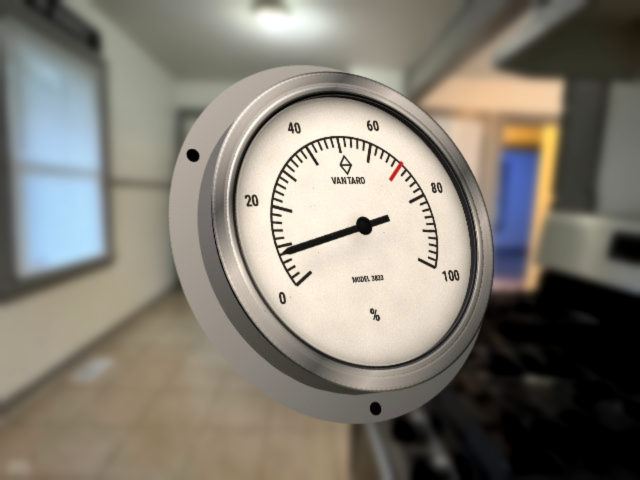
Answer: 8 %
